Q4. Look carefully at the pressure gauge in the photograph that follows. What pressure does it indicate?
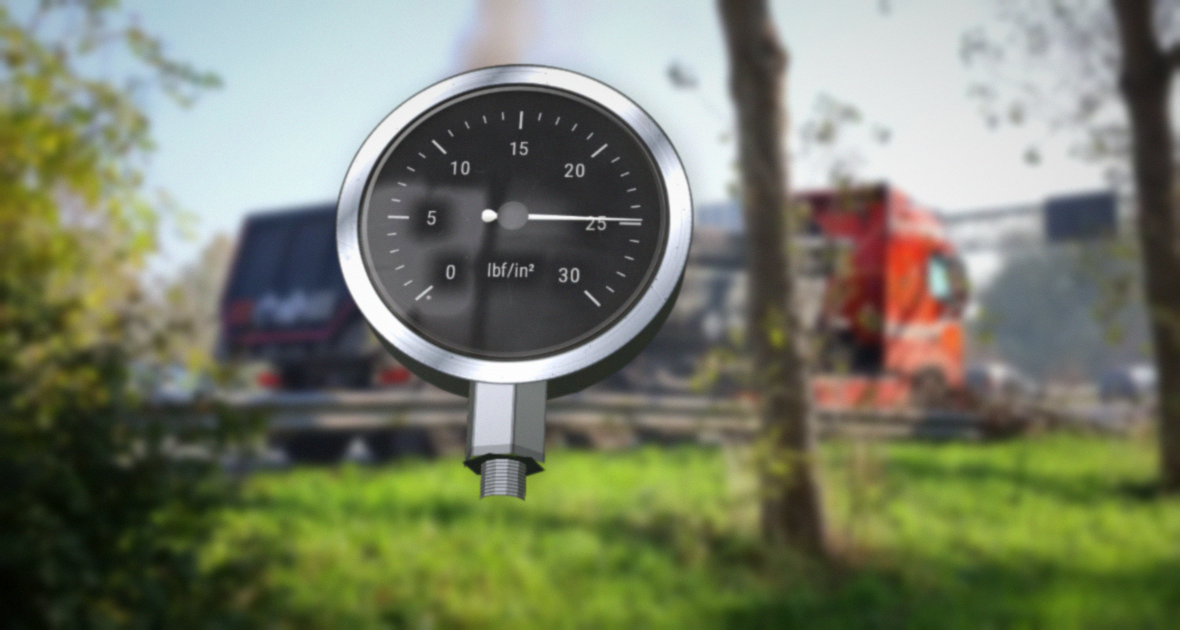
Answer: 25 psi
